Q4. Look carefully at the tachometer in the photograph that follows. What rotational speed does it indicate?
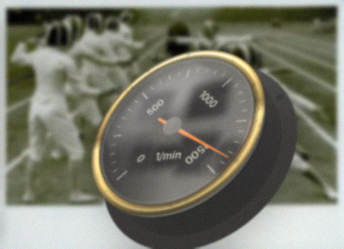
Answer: 1425 rpm
